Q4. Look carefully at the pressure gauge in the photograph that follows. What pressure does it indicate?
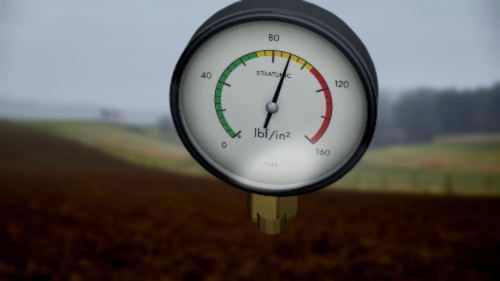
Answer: 90 psi
